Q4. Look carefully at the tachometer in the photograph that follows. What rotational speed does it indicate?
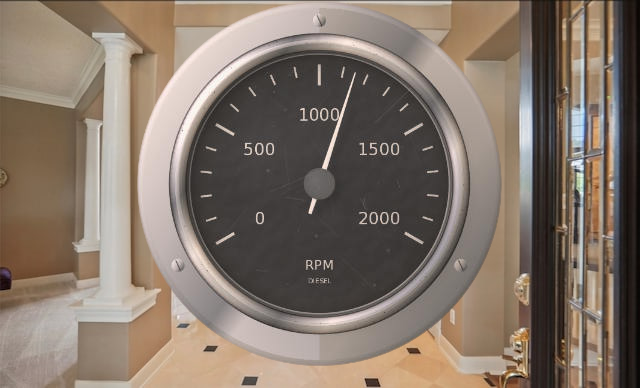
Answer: 1150 rpm
